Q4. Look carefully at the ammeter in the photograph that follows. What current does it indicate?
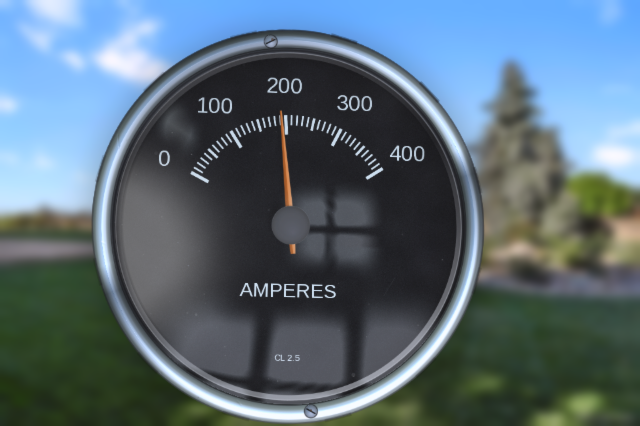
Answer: 190 A
